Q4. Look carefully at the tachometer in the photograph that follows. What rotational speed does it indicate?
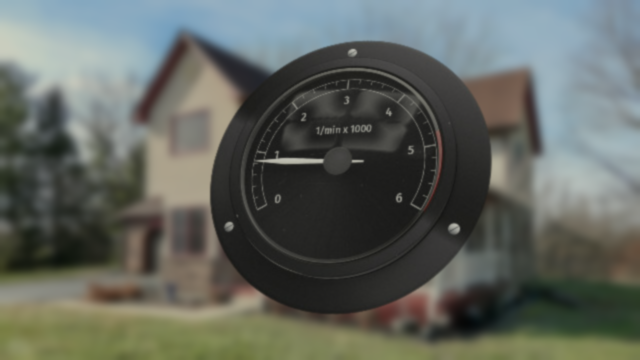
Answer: 800 rpm
